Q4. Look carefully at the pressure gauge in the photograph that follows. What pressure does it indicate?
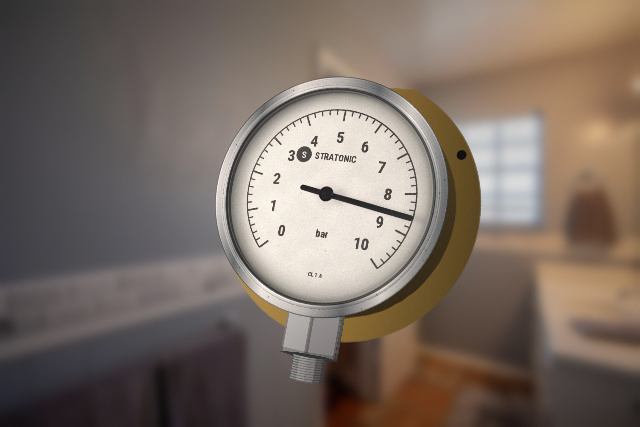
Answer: 8.6 bar
